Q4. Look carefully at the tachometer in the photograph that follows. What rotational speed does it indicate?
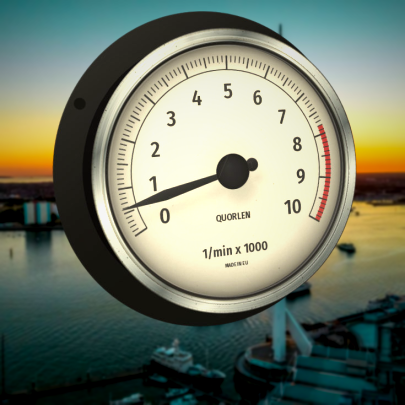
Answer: 600 rpm
